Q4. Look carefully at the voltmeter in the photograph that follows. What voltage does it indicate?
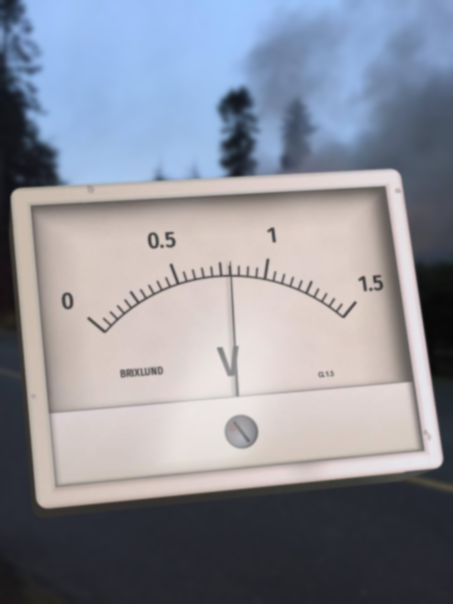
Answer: 0.8 V
